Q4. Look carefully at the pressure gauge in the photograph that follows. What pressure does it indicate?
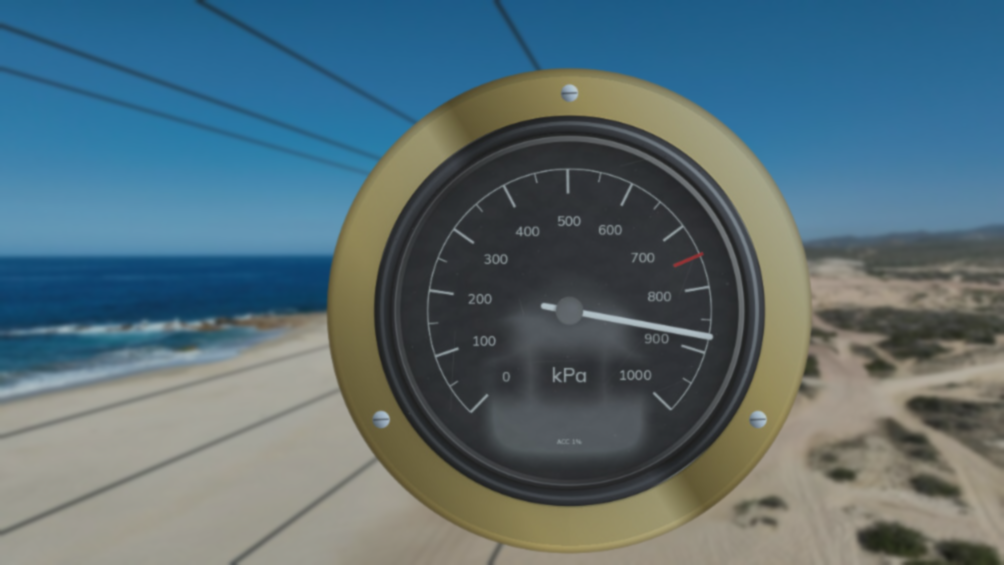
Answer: 875 kPa
